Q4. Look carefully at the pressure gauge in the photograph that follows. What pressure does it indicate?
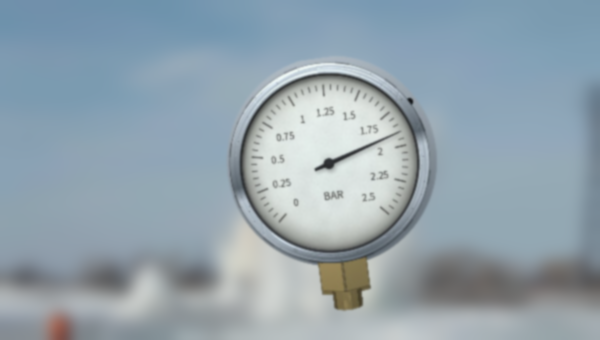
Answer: 1.9 bar
